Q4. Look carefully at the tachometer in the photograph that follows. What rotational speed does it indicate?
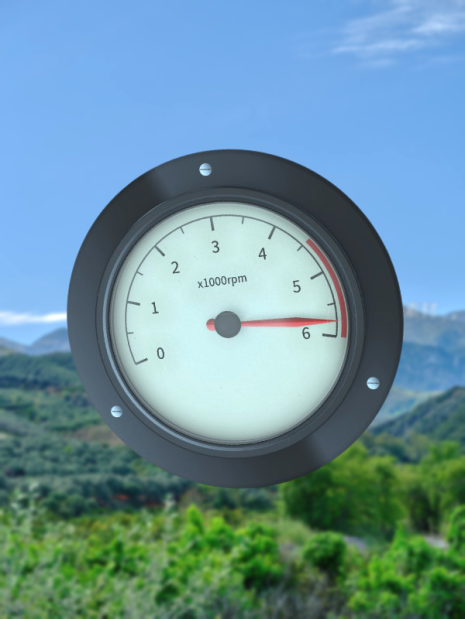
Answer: 5750 rpm
